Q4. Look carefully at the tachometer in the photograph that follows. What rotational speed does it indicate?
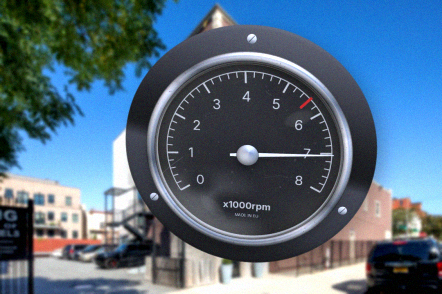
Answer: 7000 rpm
